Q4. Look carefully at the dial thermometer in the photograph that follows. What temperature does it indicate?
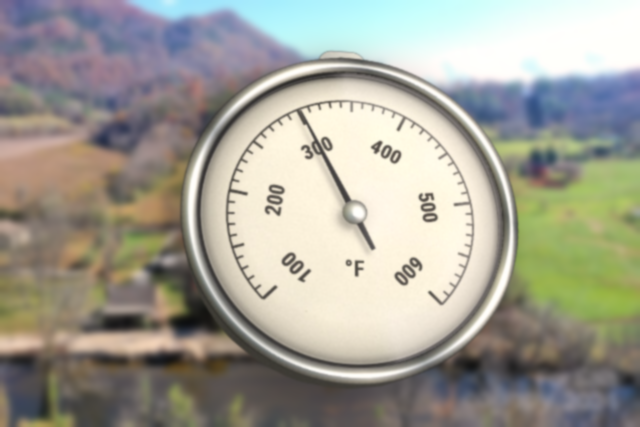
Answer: 300 °F
